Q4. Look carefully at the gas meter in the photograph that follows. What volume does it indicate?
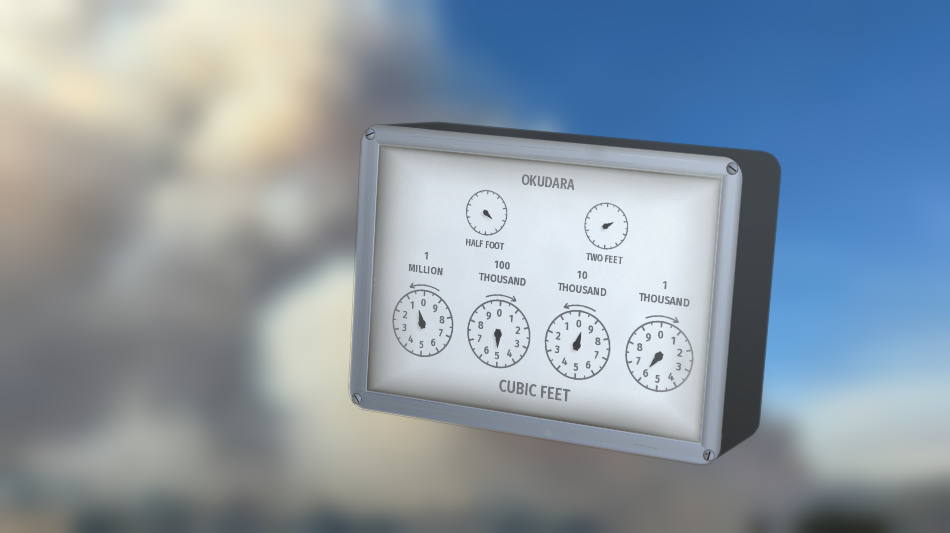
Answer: 49600 ft³
